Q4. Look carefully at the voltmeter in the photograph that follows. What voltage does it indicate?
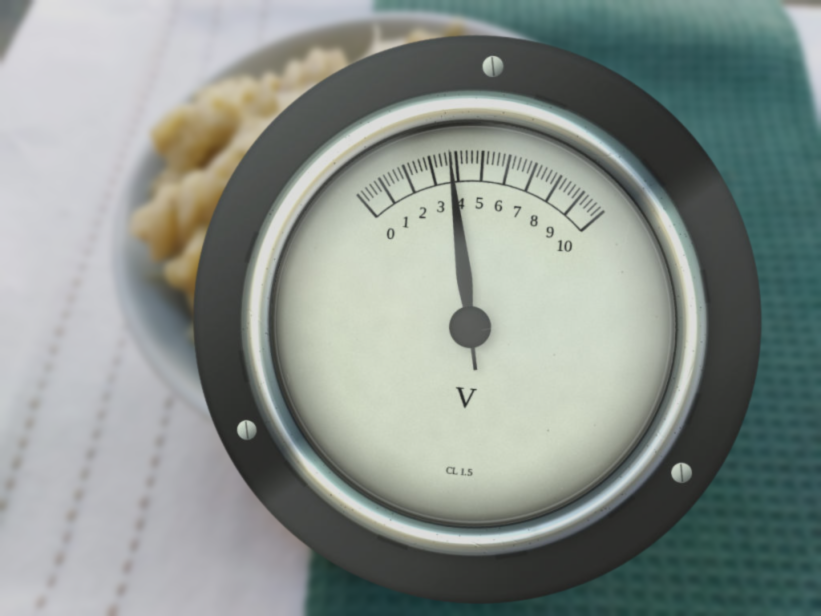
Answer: 3.8 V
